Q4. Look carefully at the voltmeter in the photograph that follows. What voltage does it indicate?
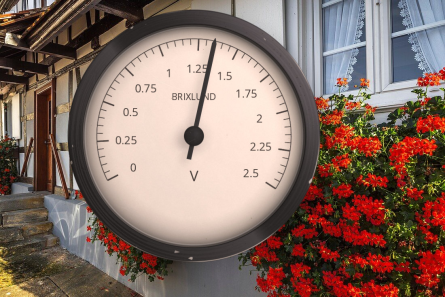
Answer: 1.35 V
